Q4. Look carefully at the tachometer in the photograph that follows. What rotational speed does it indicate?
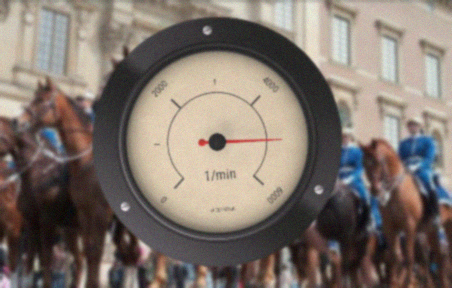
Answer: 5000 rpm
